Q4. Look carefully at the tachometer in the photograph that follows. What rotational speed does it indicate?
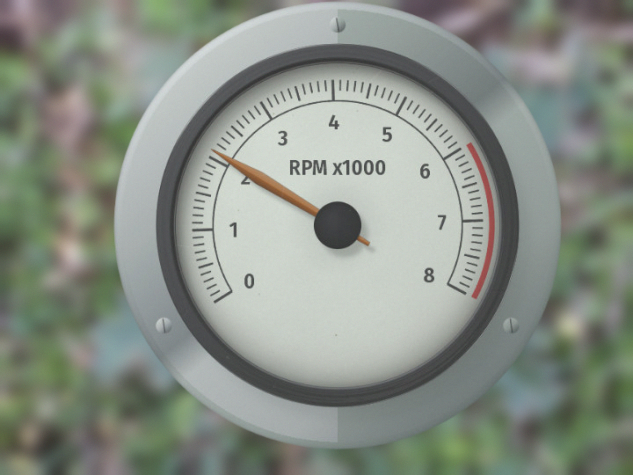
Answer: 2100 rpm
